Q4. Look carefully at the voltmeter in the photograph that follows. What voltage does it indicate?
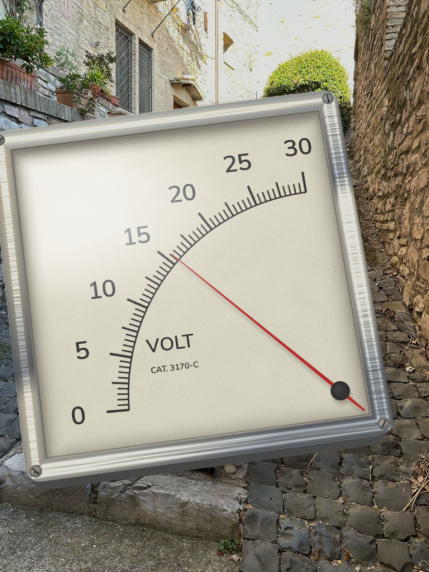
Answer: 15.5 V
